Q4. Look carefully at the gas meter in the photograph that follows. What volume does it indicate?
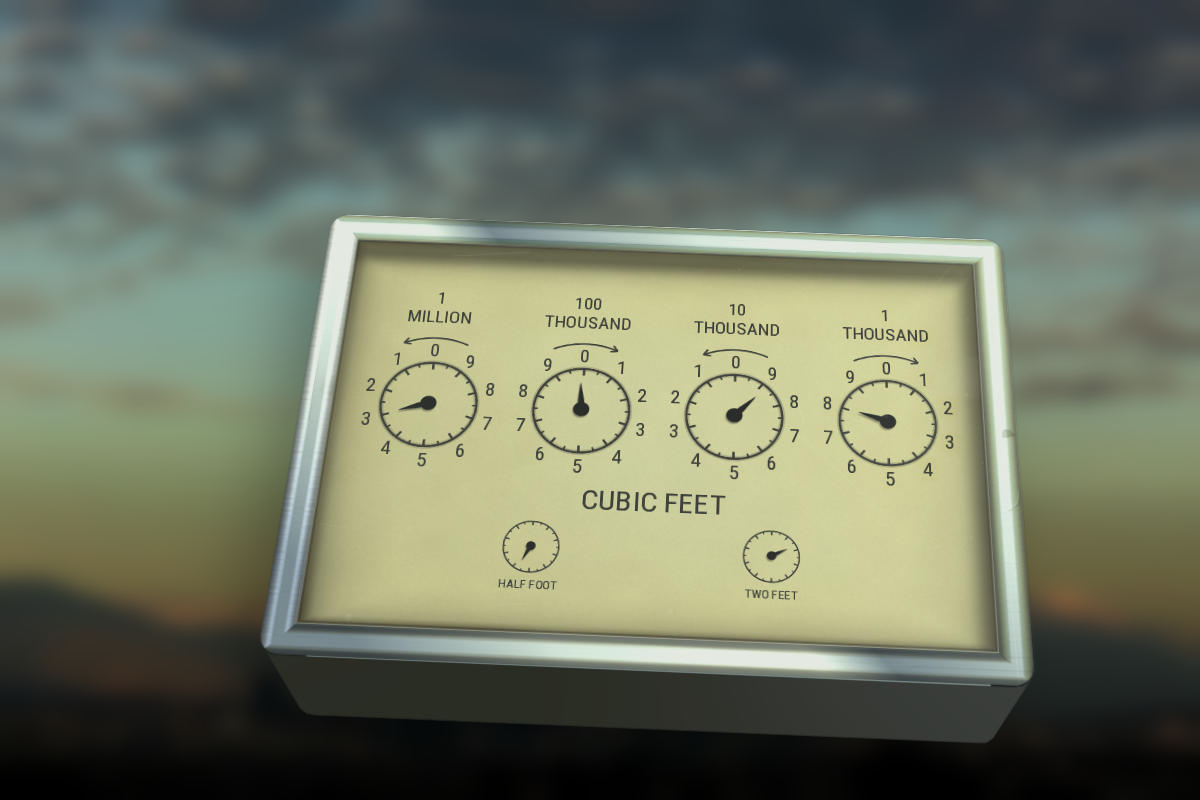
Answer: 298800 ft³
